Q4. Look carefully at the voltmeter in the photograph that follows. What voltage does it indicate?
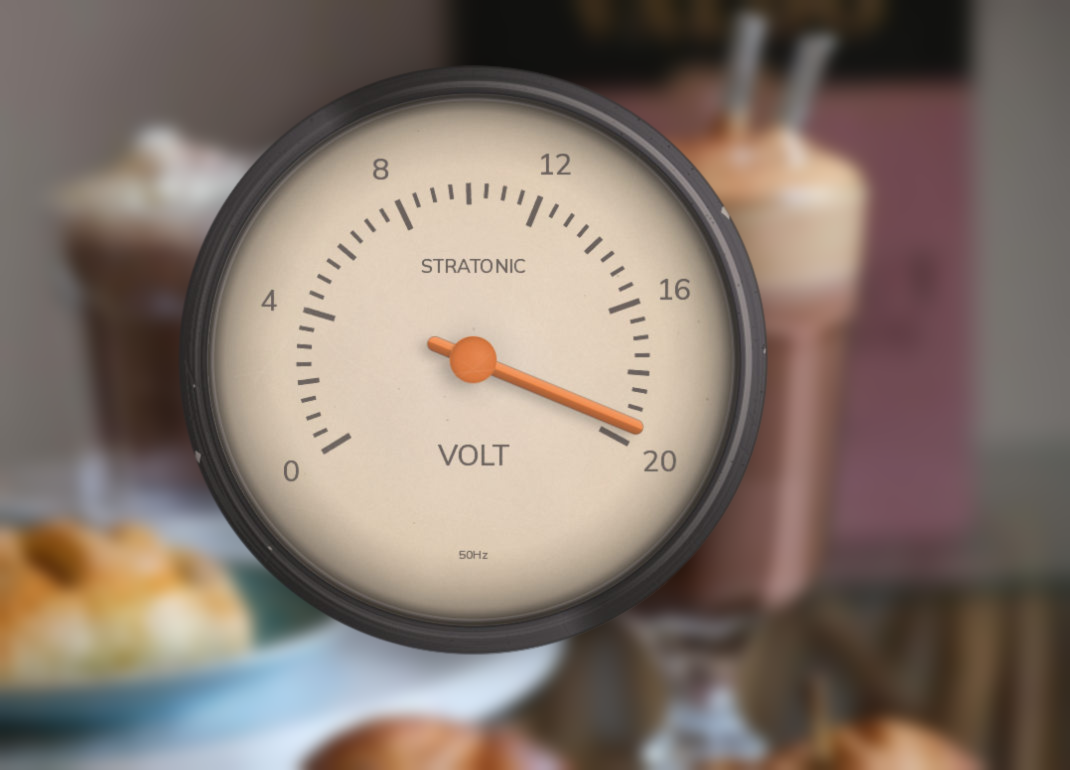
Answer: 19.5 V
